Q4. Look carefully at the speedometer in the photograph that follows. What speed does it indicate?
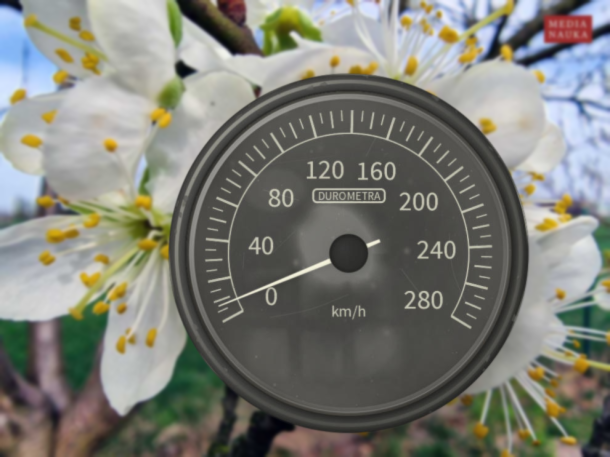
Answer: 7.5 km/h
